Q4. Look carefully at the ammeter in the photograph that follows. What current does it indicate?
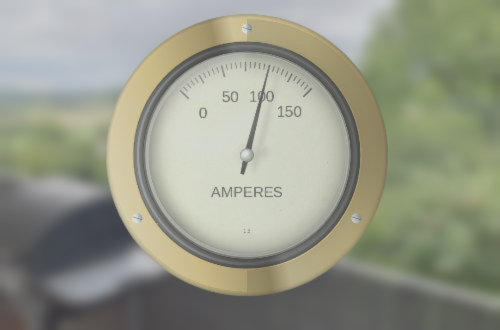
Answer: 100 A
